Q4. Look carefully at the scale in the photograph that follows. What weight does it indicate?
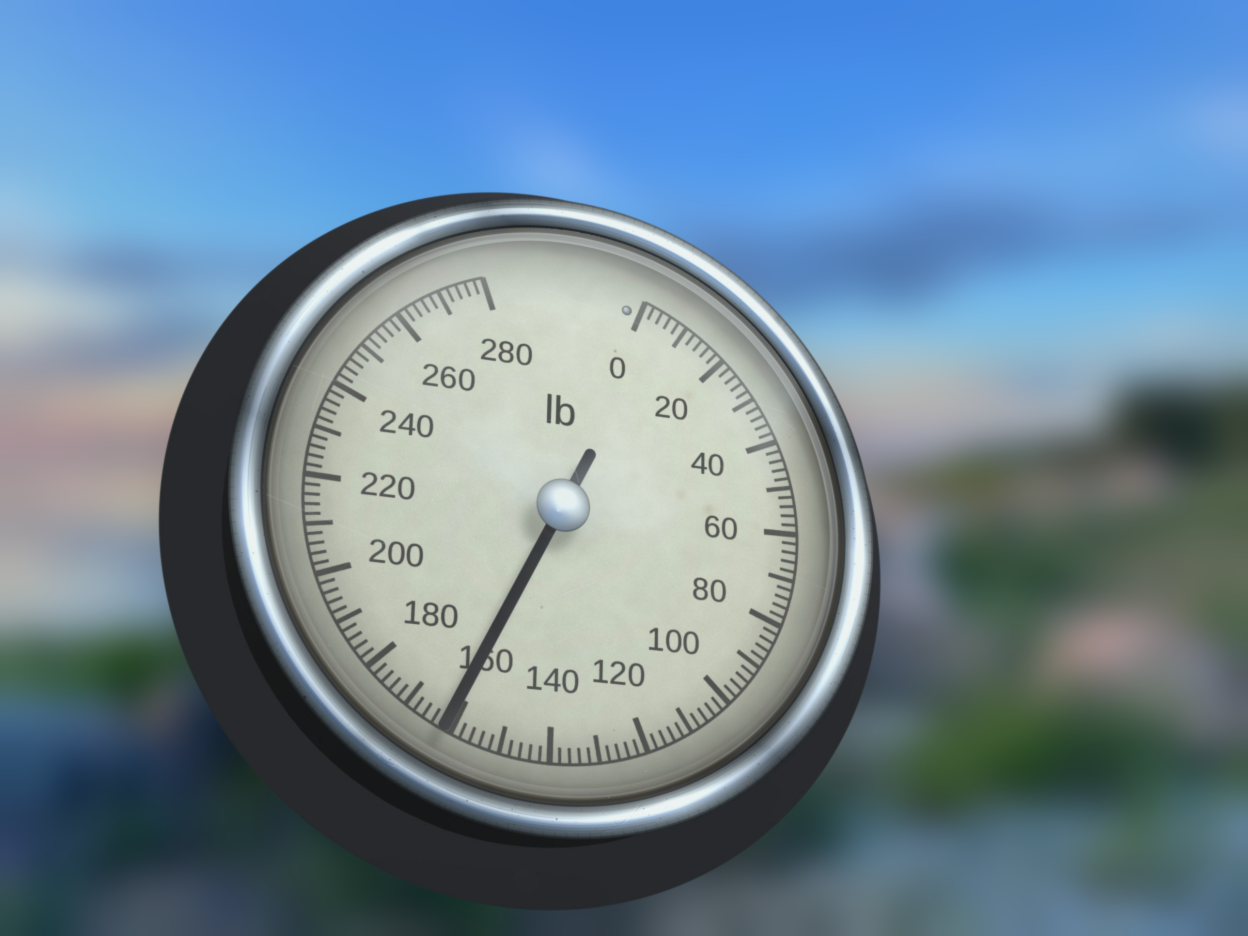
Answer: 162 lb
